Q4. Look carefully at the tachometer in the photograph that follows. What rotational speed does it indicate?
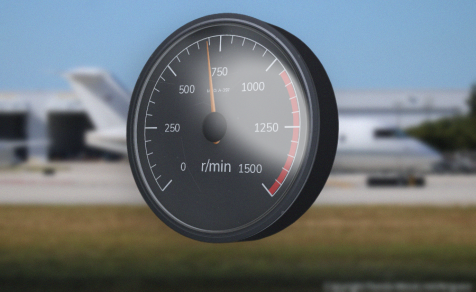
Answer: 700 rpm
